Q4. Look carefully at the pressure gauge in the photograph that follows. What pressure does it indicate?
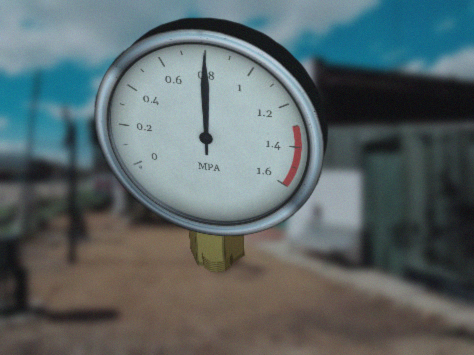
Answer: 0.8 MPa
